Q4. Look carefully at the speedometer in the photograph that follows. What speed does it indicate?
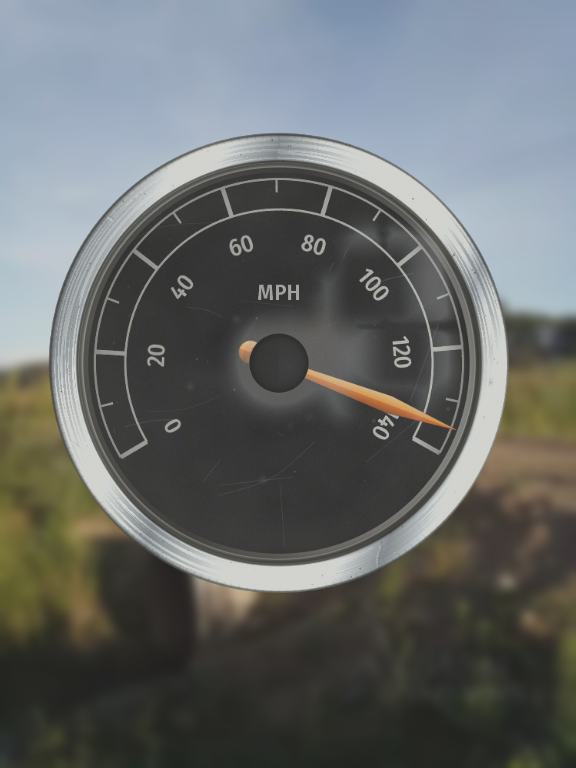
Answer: 135 mph
